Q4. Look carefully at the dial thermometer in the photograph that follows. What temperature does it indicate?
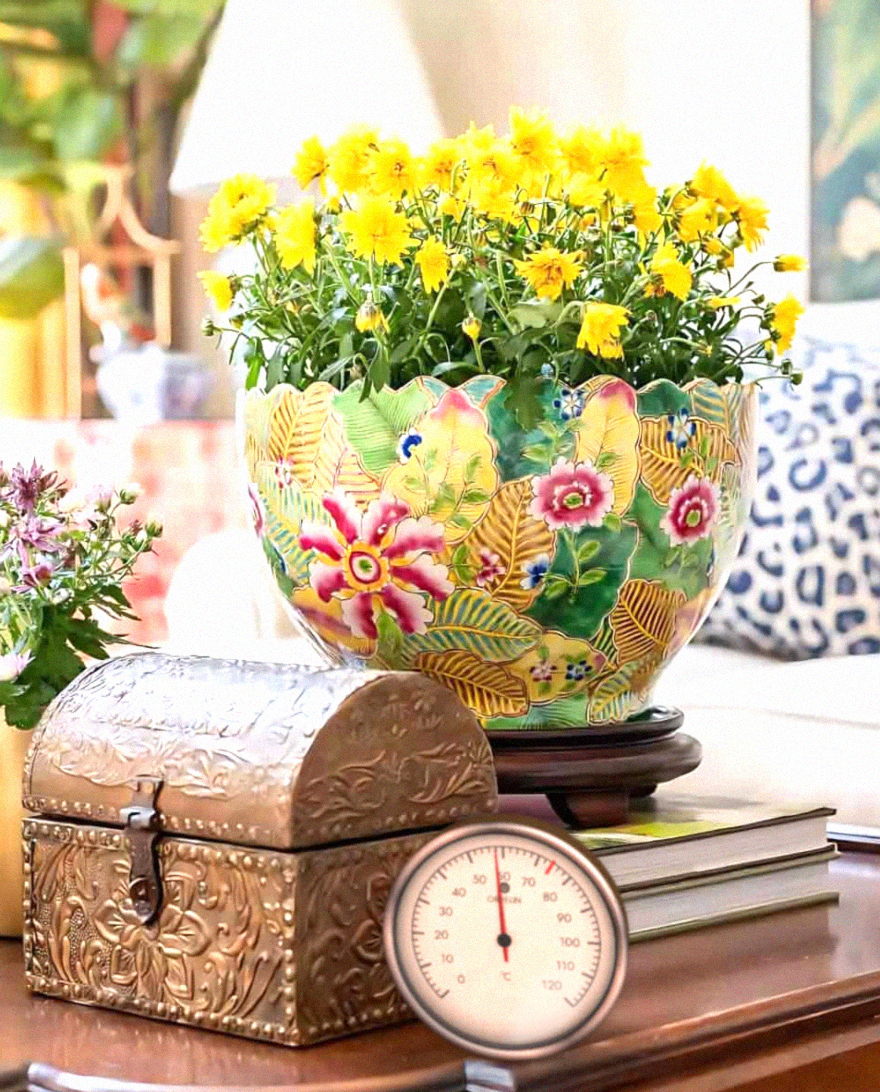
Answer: 58 °C
